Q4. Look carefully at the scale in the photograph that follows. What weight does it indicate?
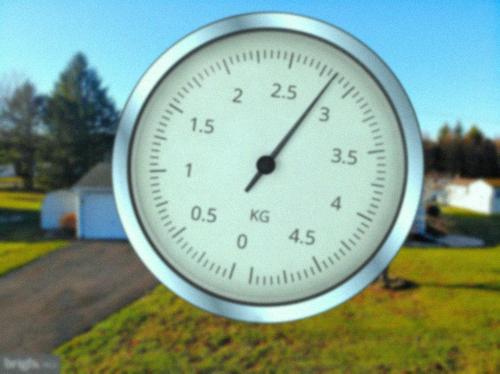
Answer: 2.85 kg
